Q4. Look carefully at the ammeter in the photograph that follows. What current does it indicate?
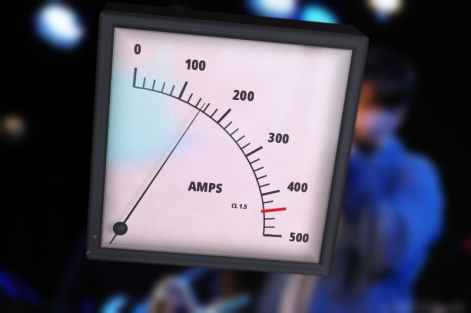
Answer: 150 A
